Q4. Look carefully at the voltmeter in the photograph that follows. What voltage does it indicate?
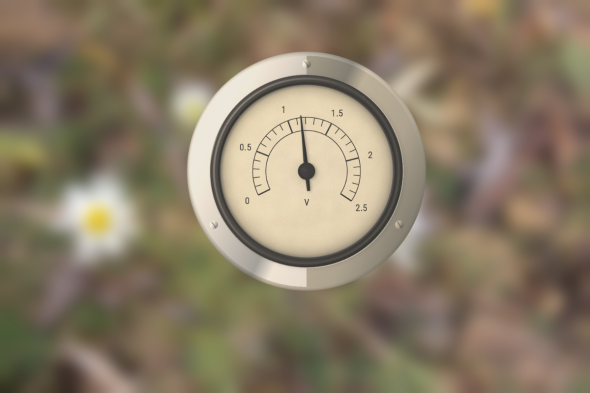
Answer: 1.15 V
